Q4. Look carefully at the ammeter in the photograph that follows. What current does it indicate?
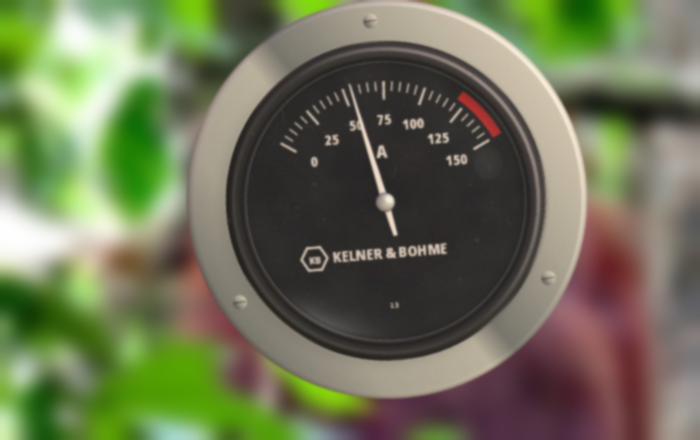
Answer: 55 A
